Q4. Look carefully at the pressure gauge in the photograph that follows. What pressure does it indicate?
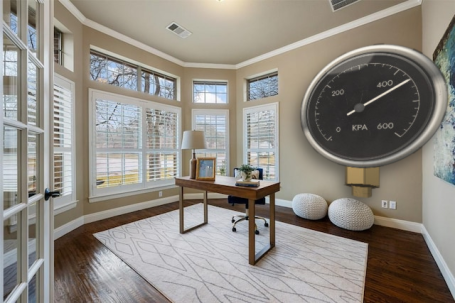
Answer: 440 kPa
